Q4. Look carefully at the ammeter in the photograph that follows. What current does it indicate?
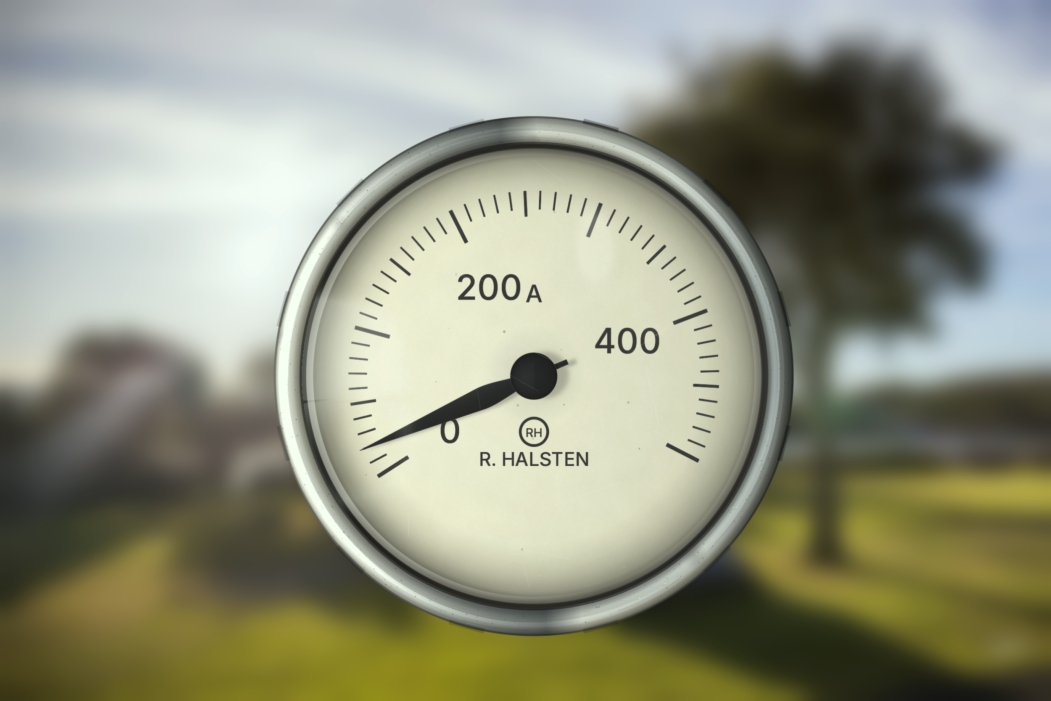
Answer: 20 A
